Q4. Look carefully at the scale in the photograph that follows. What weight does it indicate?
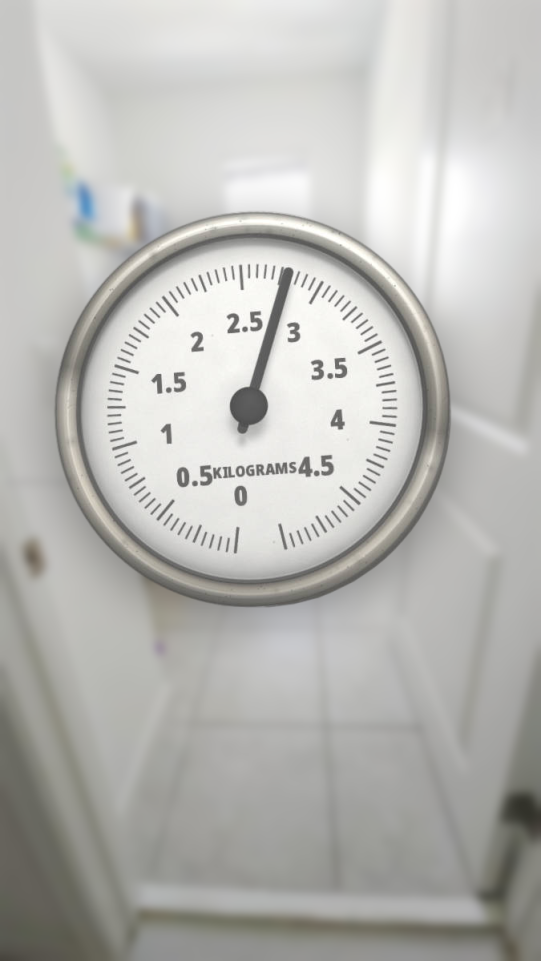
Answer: 2.8 kg
